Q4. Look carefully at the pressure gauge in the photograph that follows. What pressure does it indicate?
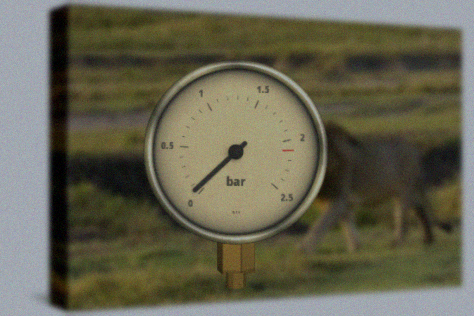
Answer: 0.05 bar
